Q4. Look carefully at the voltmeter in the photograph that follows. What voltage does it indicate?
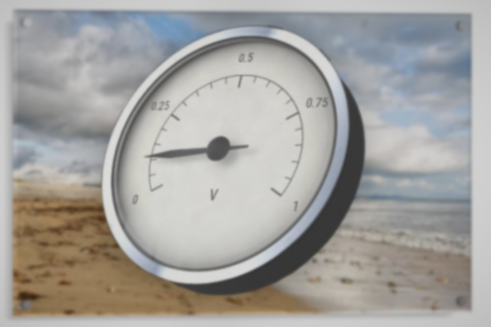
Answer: 0.1 V
